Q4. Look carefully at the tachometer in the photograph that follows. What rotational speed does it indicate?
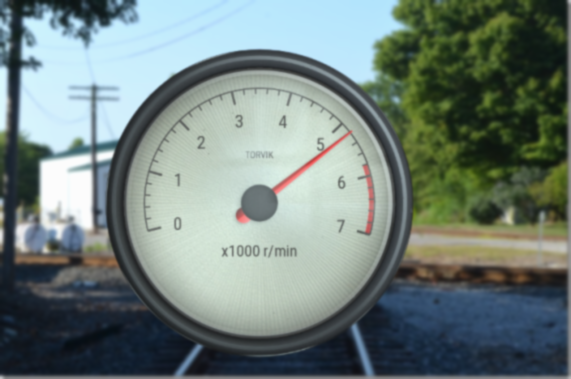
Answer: 5200 rpm
